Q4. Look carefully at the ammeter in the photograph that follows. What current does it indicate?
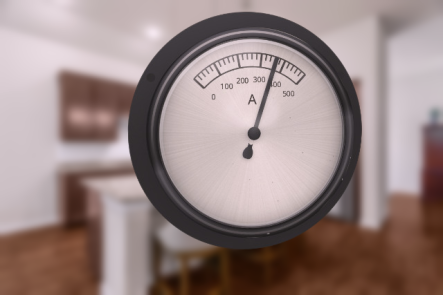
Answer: 360 A
